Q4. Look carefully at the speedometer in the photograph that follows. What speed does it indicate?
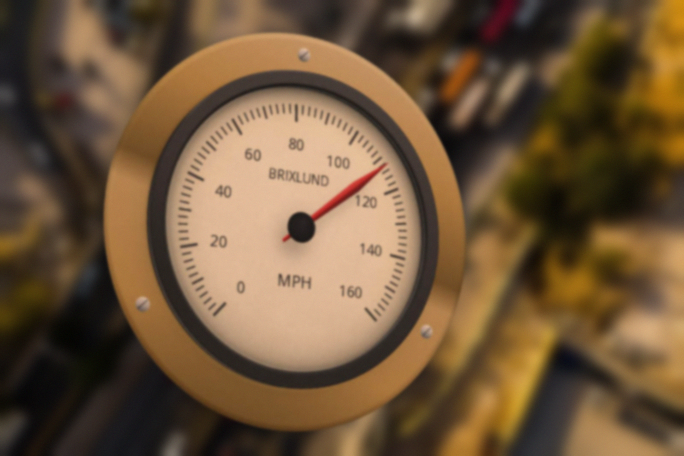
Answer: 112 mph
